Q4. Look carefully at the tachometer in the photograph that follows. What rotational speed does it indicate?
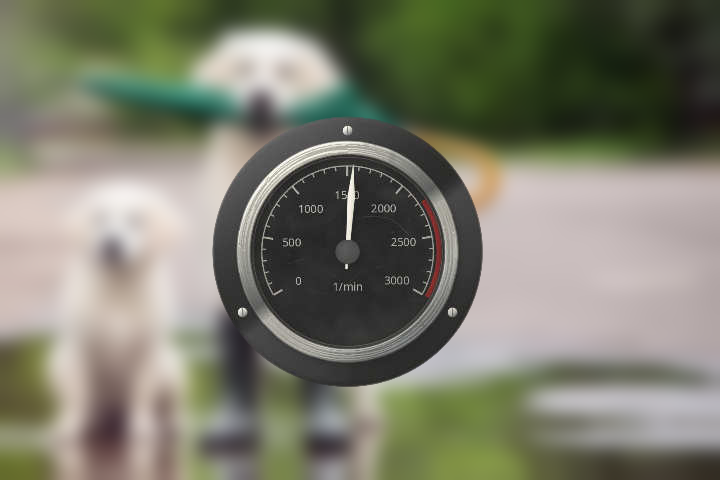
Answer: 1550 rpm
